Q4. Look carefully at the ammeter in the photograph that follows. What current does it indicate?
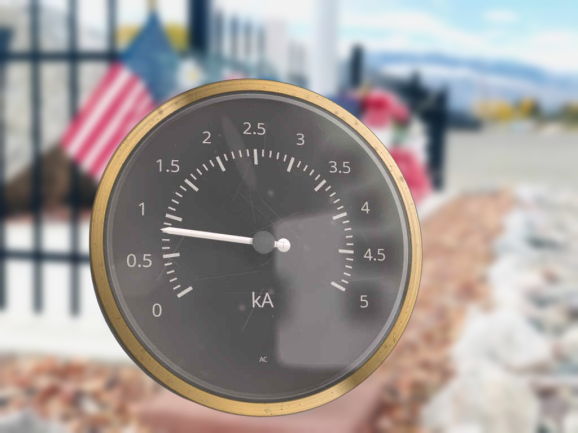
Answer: 0.8 kA
